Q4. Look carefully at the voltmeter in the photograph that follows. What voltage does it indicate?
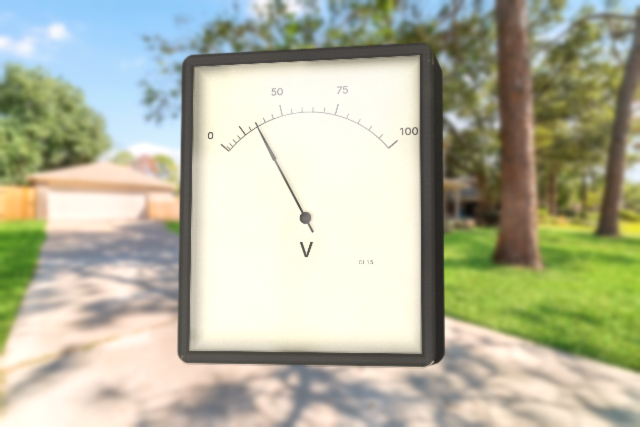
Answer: 35 V
